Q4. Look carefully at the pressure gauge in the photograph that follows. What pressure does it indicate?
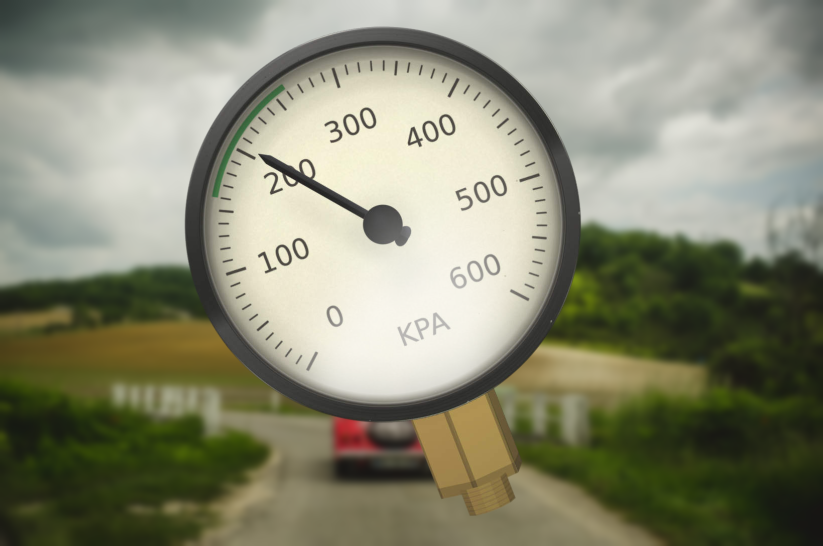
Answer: 205 kPa
